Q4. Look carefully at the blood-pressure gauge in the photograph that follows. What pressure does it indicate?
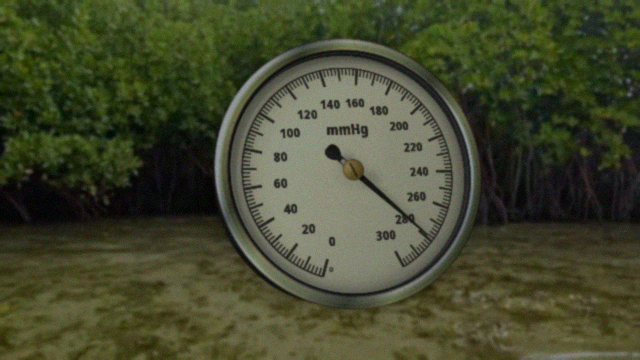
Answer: 280 mmHg
